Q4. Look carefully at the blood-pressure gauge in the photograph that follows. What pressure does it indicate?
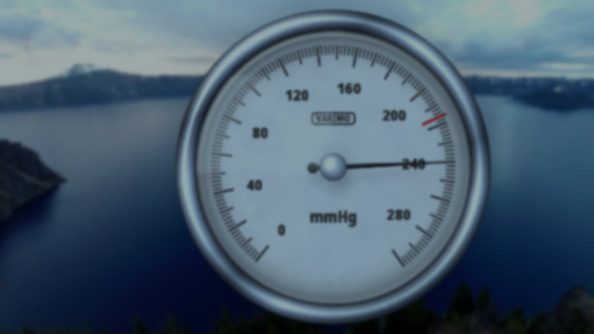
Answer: 240 mmHg
